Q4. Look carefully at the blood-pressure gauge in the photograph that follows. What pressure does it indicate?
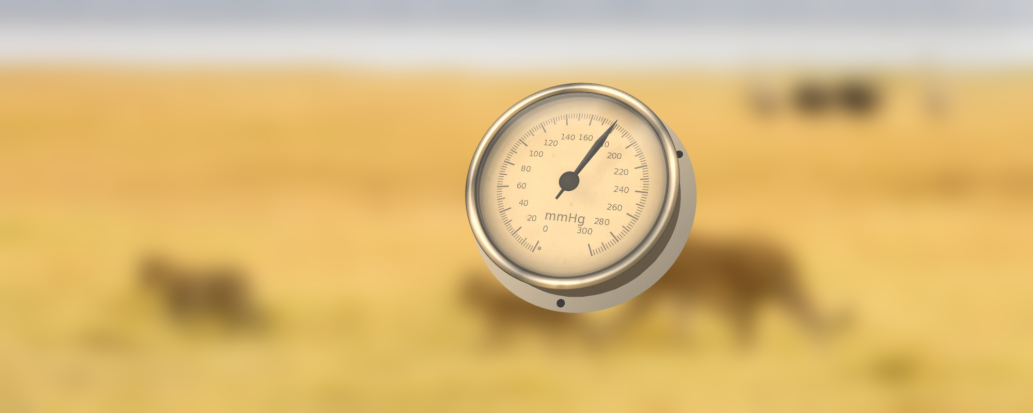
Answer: 180 mmHg
